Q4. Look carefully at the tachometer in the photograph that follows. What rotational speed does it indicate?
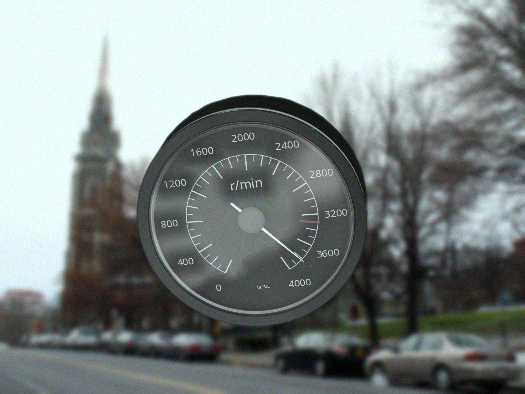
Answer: 3800 rpm
